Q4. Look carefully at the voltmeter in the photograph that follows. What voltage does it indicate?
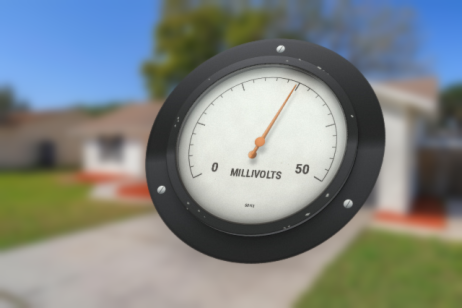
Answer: 30 mV
